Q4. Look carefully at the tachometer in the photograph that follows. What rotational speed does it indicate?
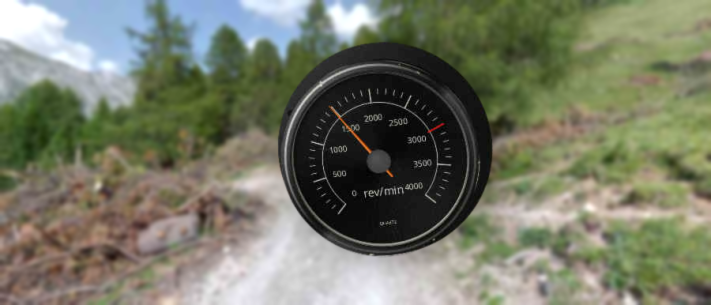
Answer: 1500 rpm
